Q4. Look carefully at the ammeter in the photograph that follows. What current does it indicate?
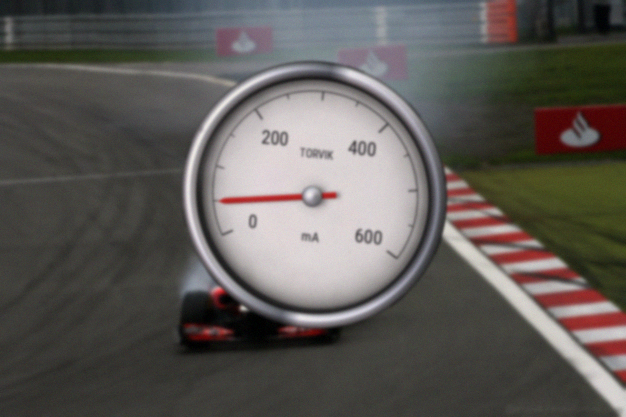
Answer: 50 mA
